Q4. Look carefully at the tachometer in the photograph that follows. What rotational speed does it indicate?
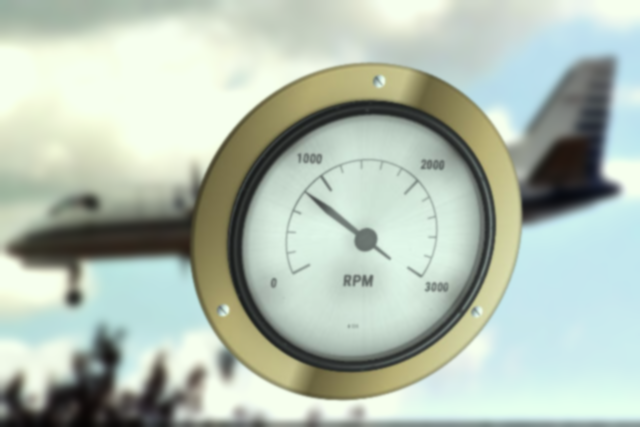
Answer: 800 rpm
